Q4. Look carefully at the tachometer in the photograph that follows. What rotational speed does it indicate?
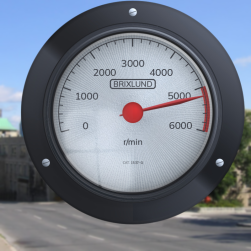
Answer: 5200 rpm
